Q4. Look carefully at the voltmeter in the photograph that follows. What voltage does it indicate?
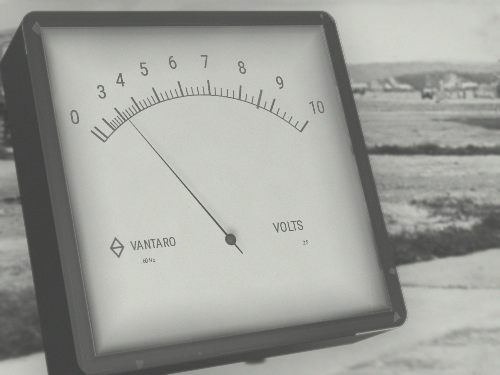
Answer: 3 V
